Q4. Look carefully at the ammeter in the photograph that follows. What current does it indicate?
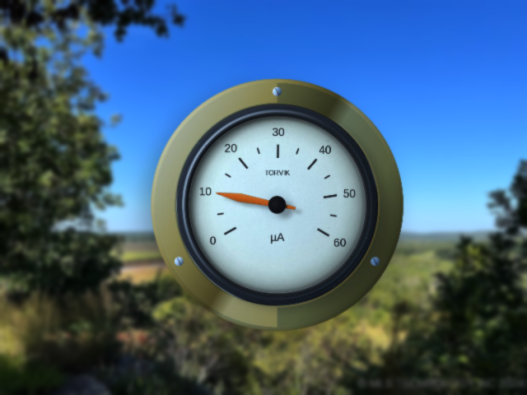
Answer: 10 µA
